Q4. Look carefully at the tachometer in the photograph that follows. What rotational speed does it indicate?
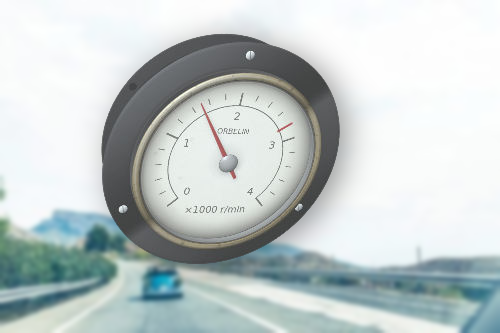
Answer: 1500 rpm
